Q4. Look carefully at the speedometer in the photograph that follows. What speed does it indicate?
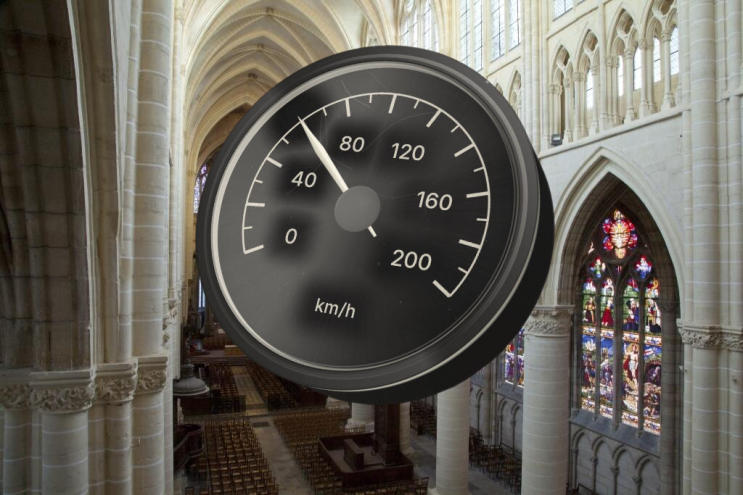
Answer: 60 km/h
